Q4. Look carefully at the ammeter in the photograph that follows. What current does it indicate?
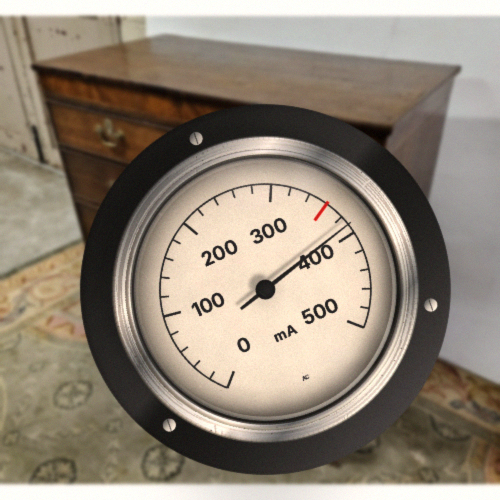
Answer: 390 mA
